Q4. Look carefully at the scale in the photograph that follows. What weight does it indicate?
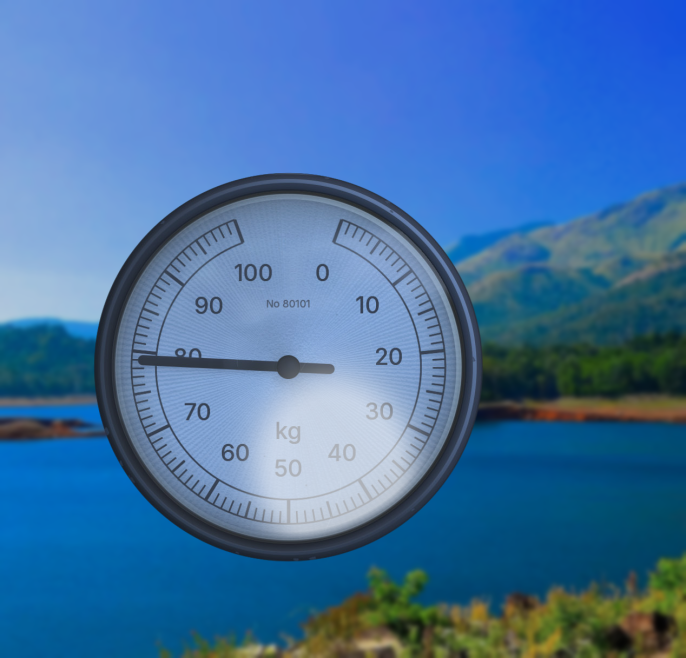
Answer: 79 kg
